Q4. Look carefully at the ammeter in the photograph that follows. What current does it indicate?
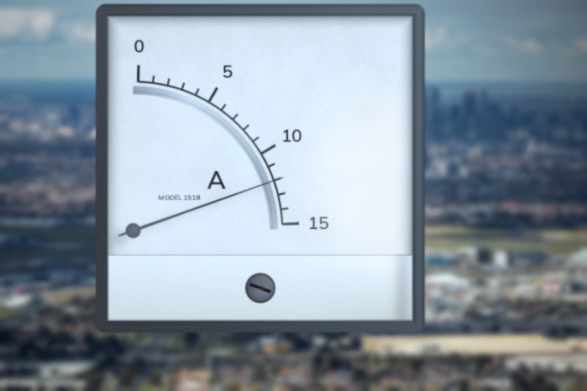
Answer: 12 A
